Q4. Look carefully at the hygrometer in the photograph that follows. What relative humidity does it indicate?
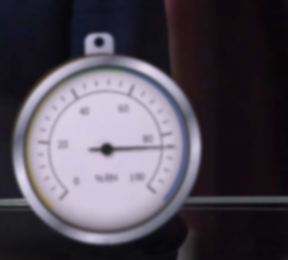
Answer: 84 %
